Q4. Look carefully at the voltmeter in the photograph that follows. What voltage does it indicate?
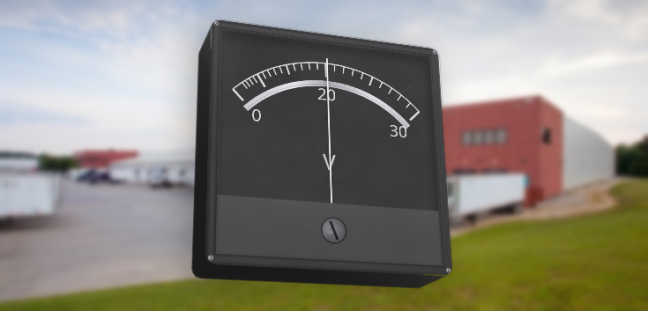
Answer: 20 V
